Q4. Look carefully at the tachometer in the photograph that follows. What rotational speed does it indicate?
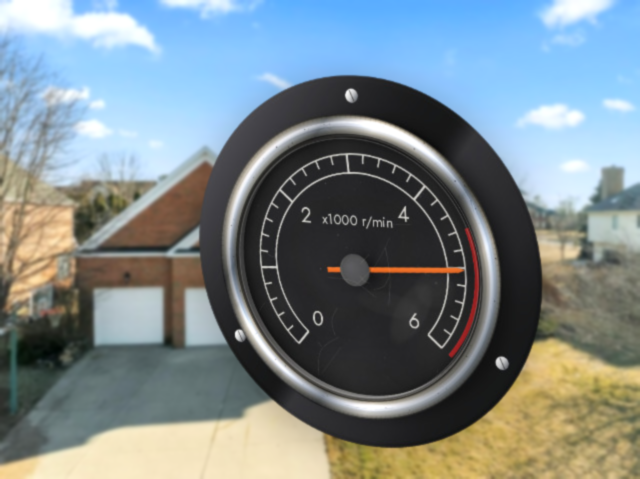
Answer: 5000 rpm
